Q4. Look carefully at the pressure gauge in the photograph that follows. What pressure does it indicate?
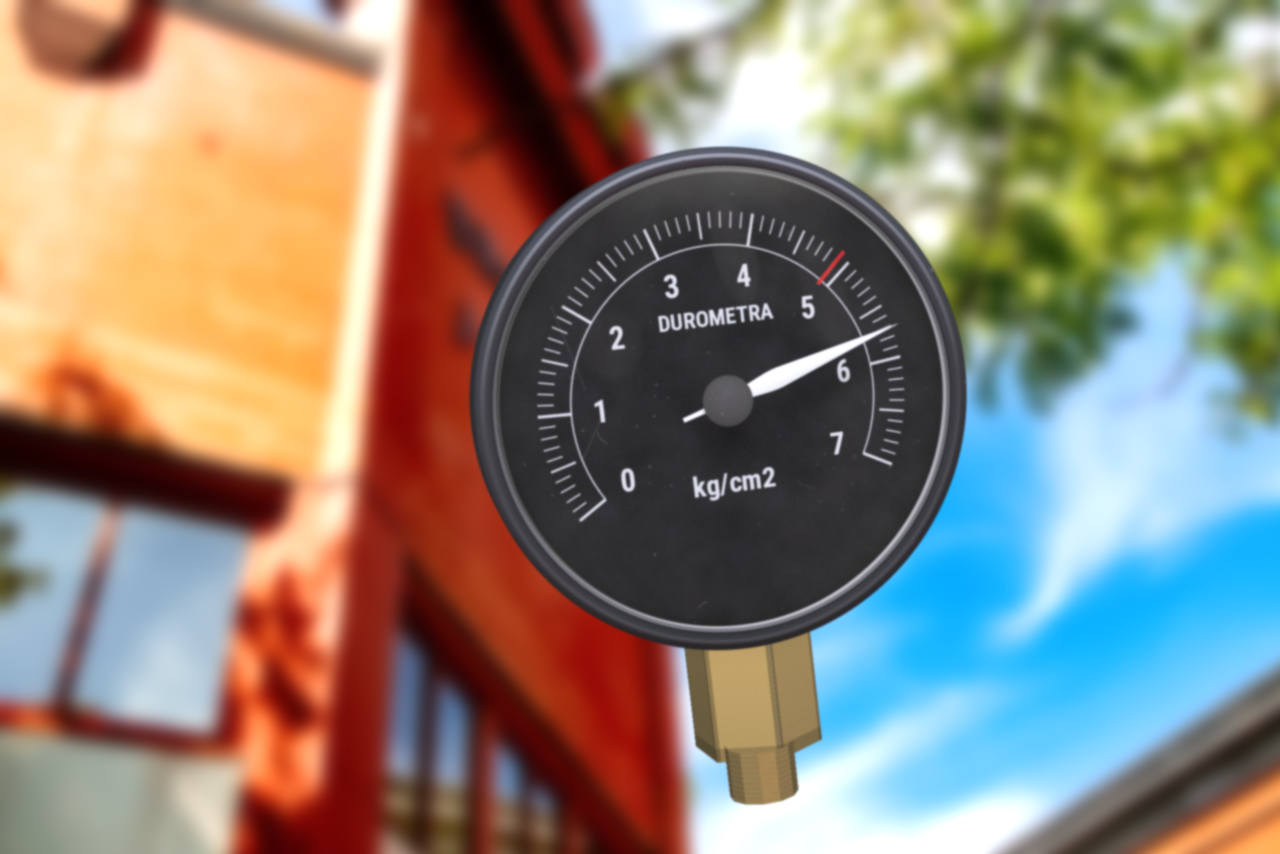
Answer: 5.7 kg/cm²
